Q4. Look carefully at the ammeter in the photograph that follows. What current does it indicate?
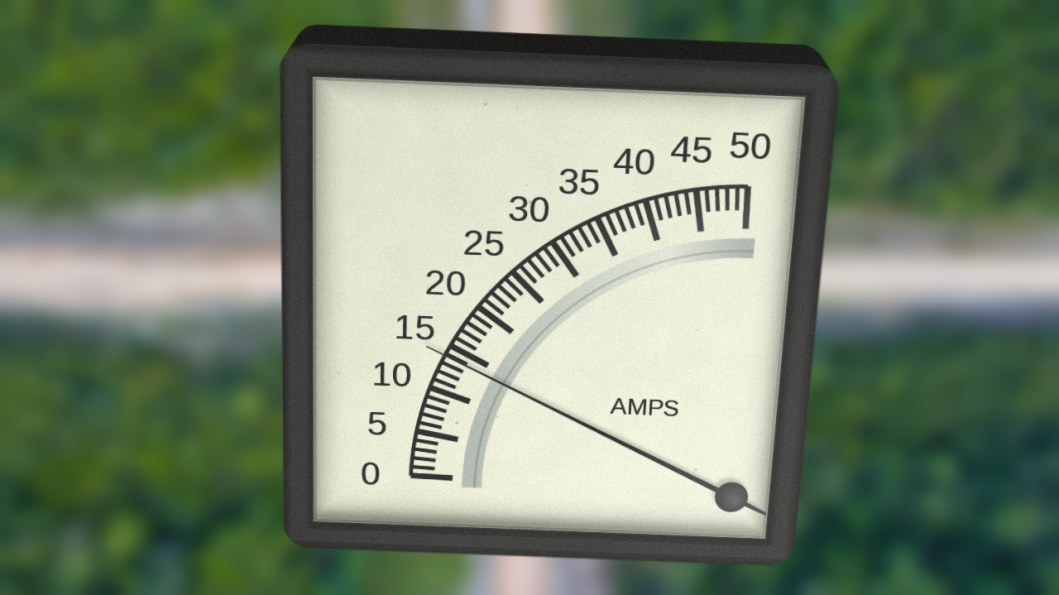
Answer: 14 A
